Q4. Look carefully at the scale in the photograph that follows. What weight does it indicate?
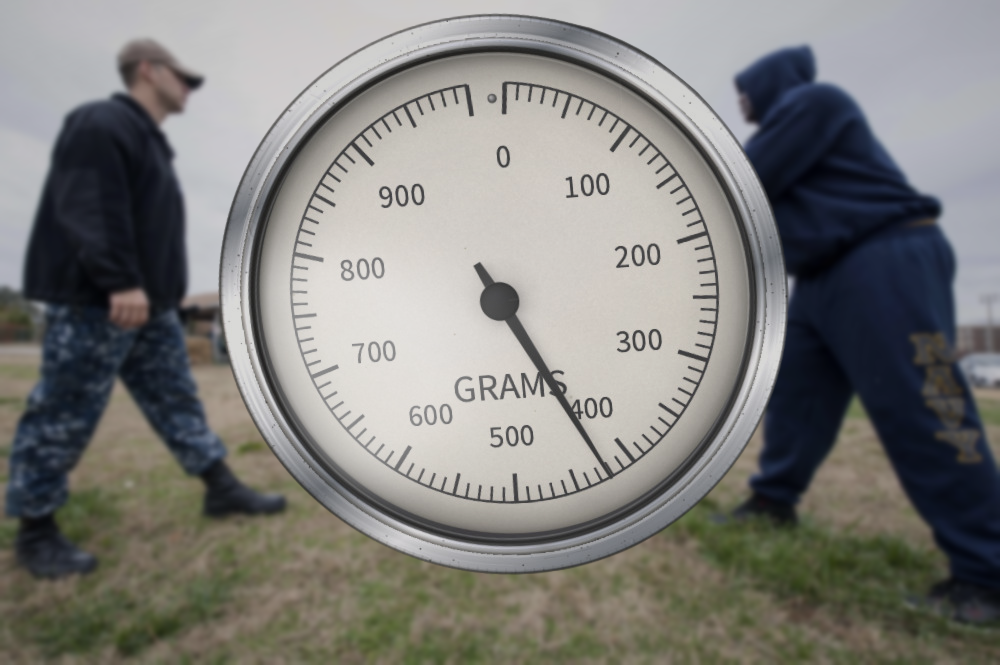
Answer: 420 g
